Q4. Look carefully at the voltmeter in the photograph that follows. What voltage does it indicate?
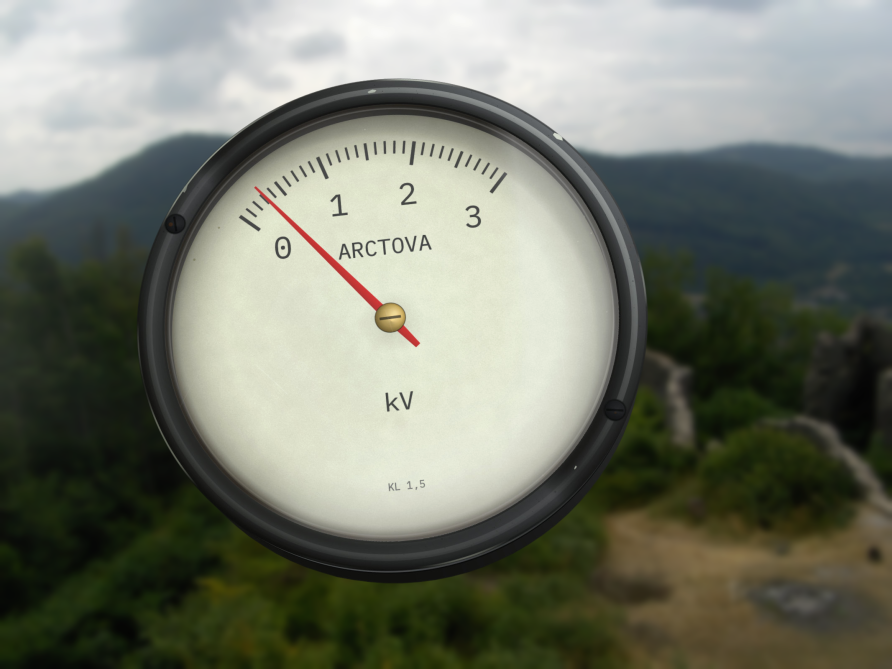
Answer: 0.3 kV
